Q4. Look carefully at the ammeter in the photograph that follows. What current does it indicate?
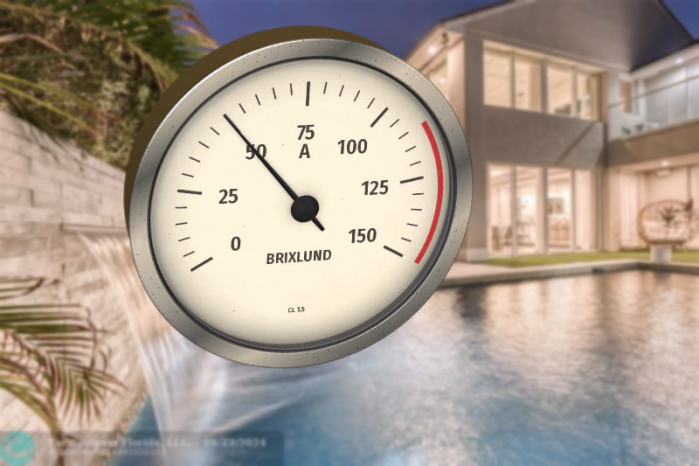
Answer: 50 A
